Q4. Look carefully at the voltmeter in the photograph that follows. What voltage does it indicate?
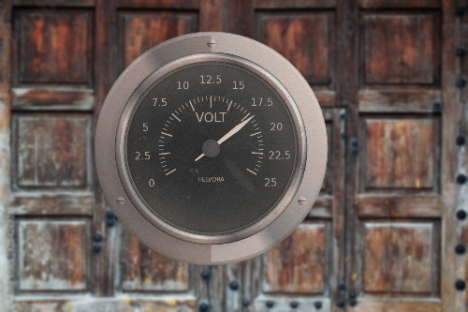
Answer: 18 V
